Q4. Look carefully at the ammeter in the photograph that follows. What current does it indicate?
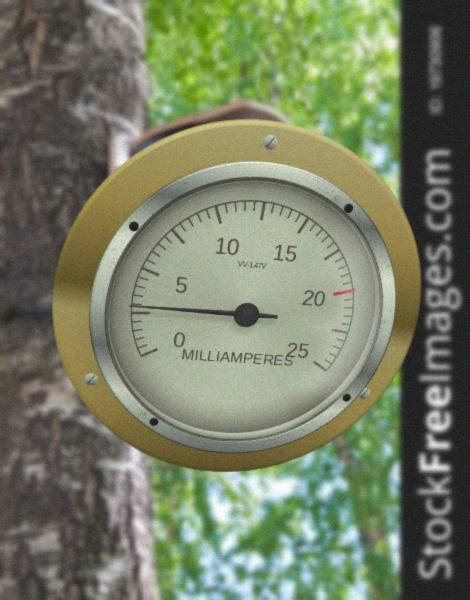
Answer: 3 mA
